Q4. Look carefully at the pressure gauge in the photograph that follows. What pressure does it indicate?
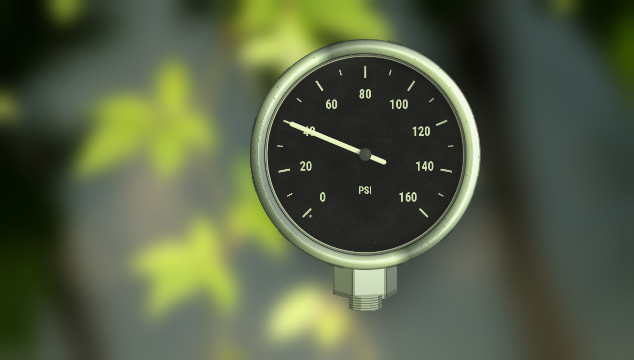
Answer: 40 psi
